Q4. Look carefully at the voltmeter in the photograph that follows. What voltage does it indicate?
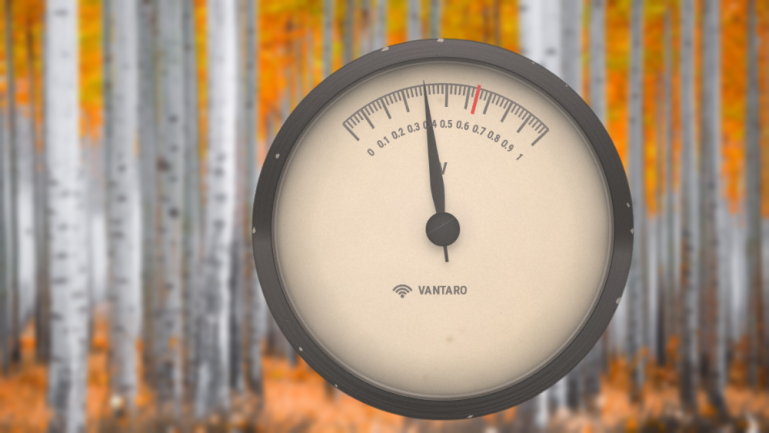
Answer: 0.4 V
